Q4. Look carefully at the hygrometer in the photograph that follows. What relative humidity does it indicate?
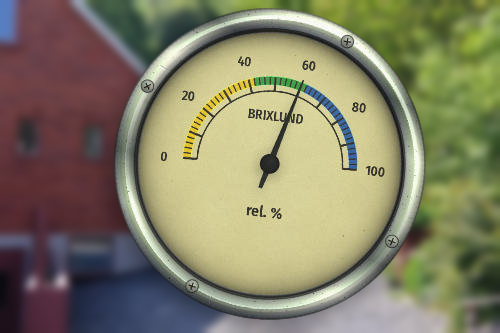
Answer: 60 %
